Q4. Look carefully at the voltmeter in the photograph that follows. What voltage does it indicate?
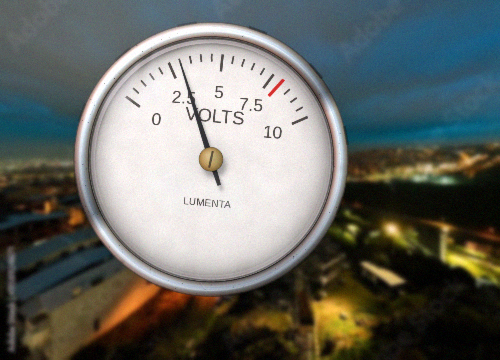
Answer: 3 V
